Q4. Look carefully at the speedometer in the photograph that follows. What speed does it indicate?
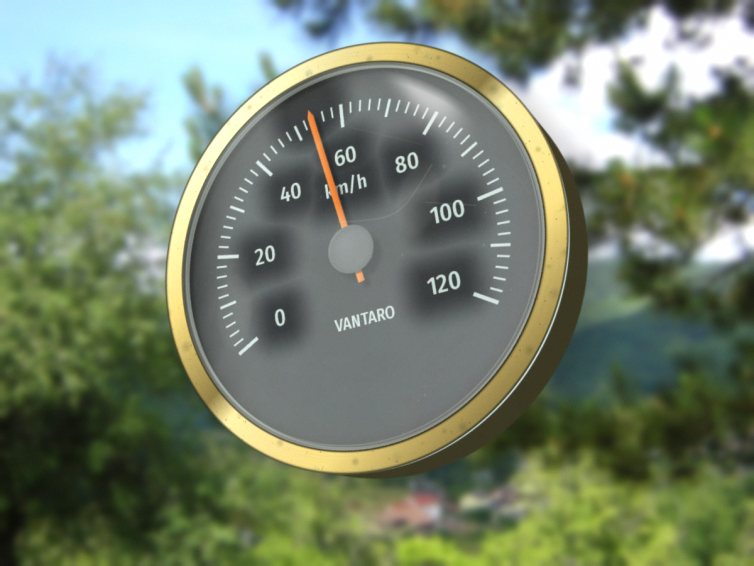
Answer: 54 km/h
